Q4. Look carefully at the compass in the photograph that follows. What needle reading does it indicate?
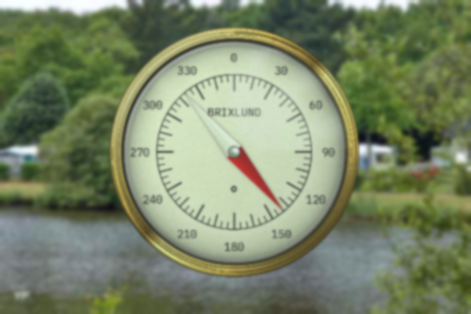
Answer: 140 °
